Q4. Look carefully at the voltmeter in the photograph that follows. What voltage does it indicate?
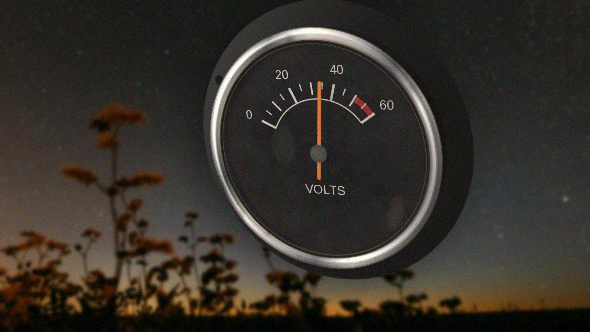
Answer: 35 V
